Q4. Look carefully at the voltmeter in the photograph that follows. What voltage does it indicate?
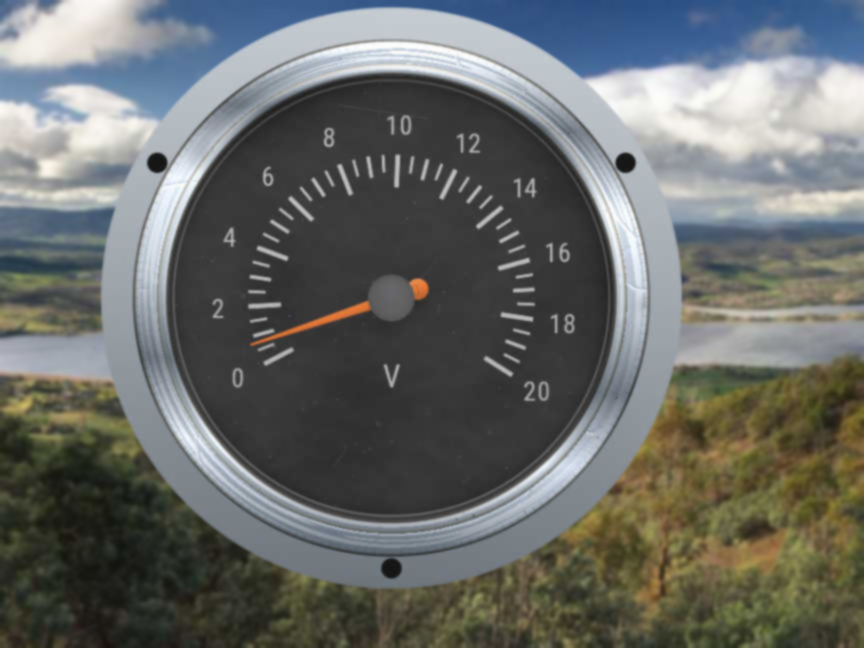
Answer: 0.75 V
